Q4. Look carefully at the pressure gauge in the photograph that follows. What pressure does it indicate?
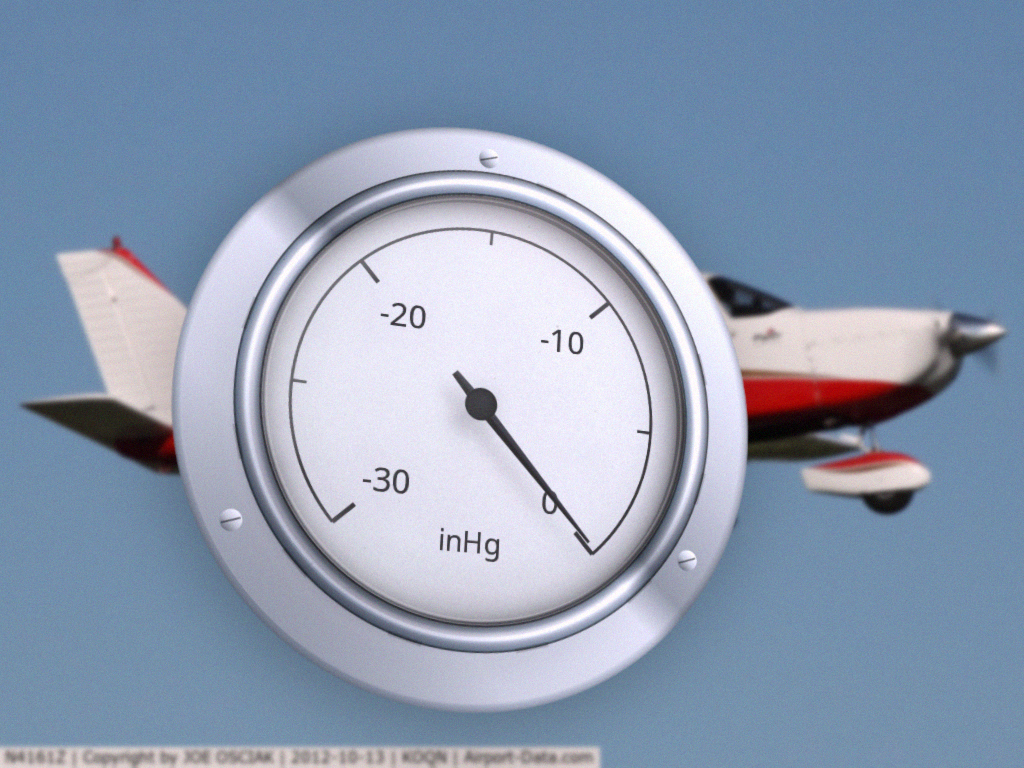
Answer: 0 inHg
